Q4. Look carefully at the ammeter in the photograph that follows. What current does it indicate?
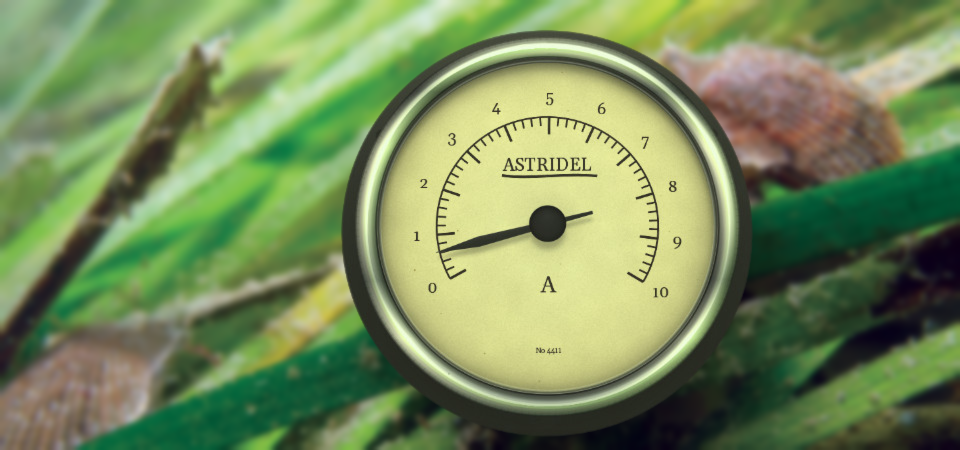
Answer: 0.6 A
